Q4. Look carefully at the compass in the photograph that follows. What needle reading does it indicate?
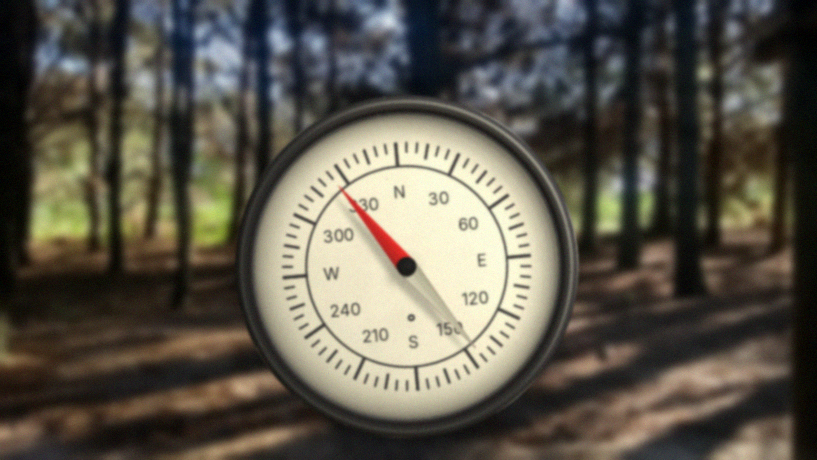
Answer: 325 °
